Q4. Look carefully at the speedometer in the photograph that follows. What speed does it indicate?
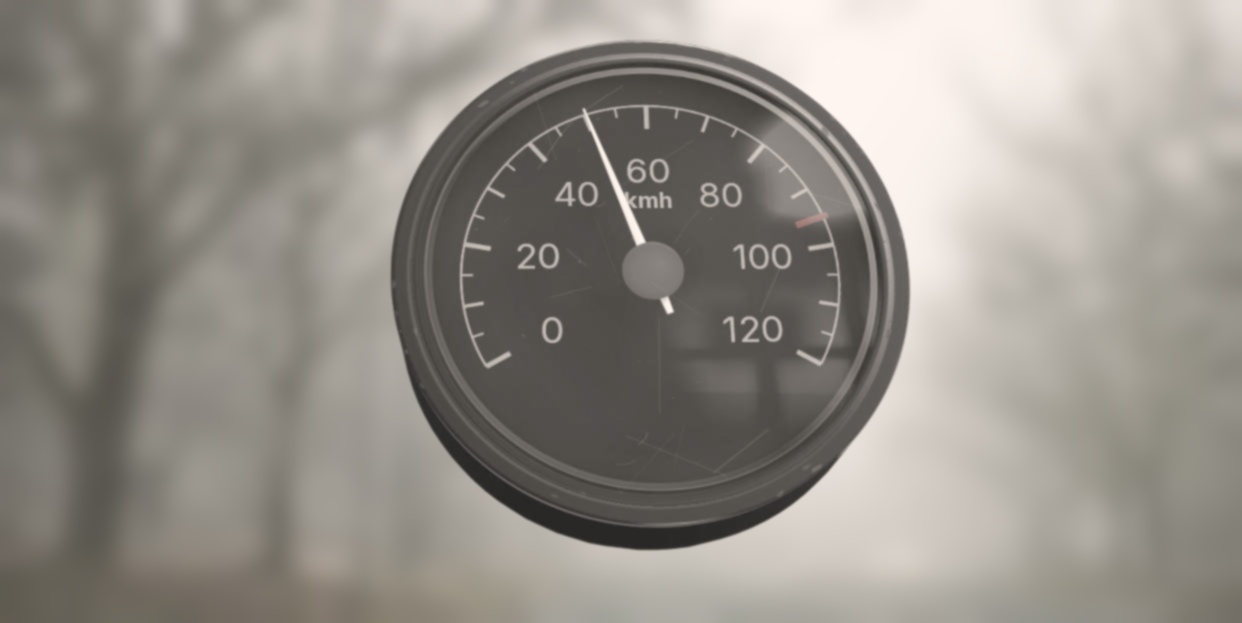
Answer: 50 km/h
